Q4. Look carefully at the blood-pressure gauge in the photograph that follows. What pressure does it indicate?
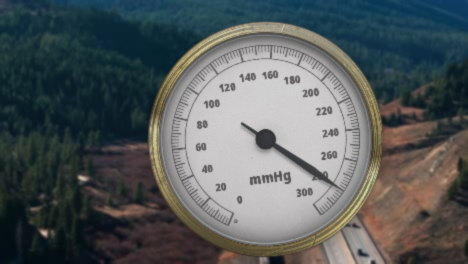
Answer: 280 mmHg
